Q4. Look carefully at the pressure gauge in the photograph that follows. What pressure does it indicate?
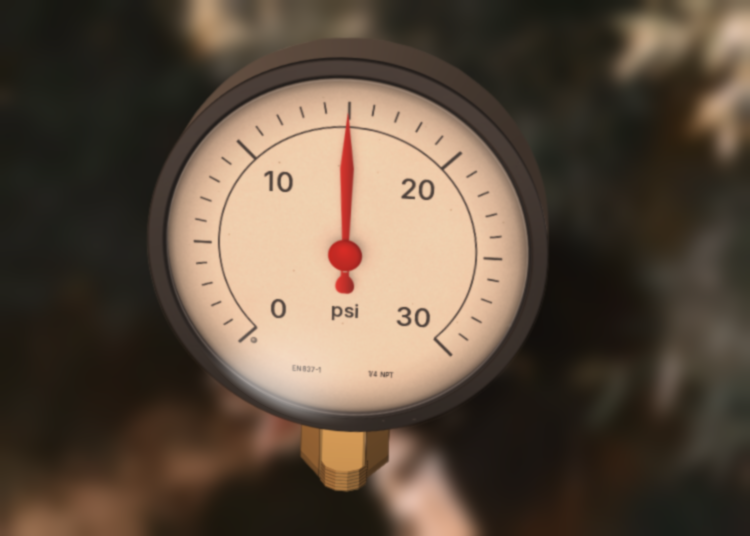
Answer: 15 psi
